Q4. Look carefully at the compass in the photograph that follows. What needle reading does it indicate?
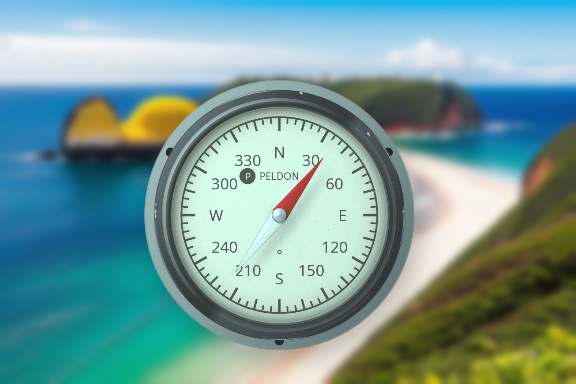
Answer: 37.5 °
